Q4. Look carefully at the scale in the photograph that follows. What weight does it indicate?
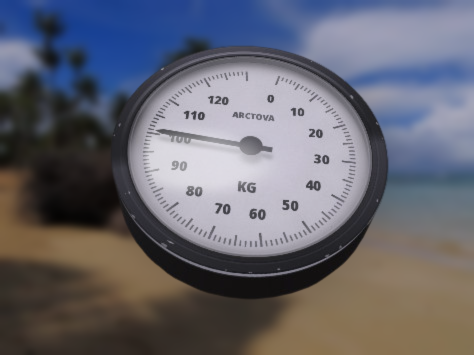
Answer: 100 kg
